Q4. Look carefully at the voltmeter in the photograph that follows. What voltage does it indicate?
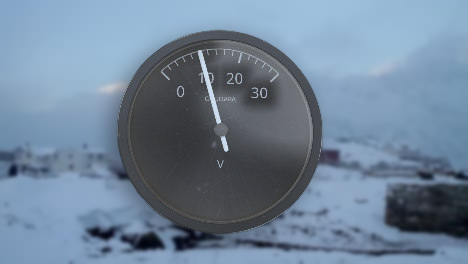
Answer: 10 V
